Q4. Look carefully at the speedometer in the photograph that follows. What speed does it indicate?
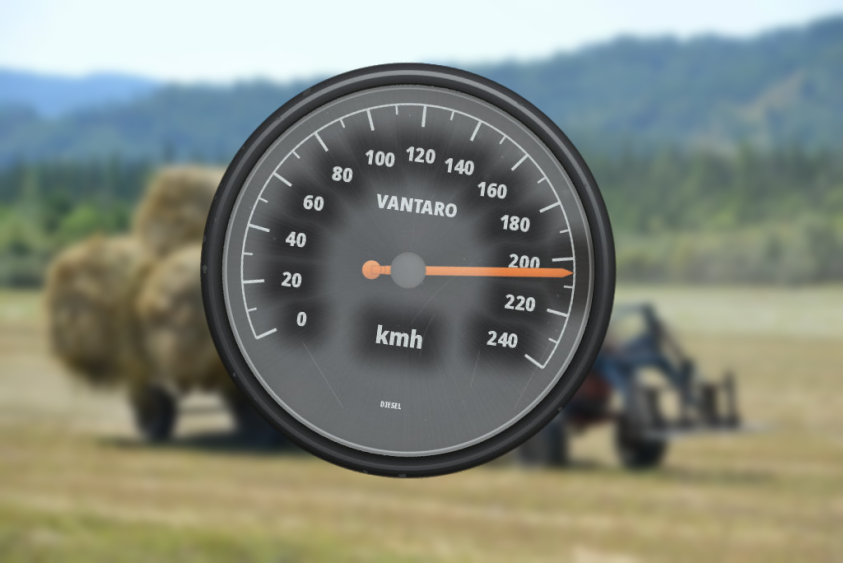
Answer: 205 km/h
